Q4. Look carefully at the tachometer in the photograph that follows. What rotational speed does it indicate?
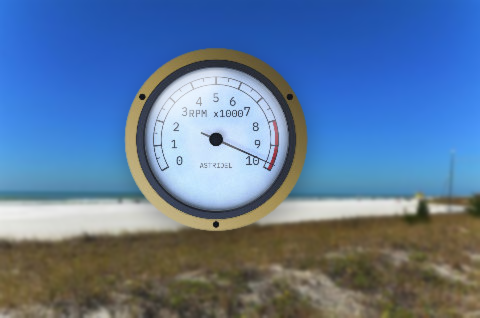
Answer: 9750 rpm
